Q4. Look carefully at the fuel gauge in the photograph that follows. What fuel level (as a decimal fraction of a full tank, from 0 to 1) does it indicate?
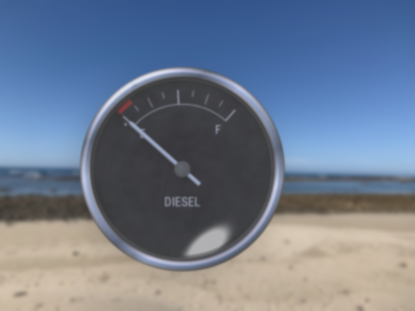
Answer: 0
